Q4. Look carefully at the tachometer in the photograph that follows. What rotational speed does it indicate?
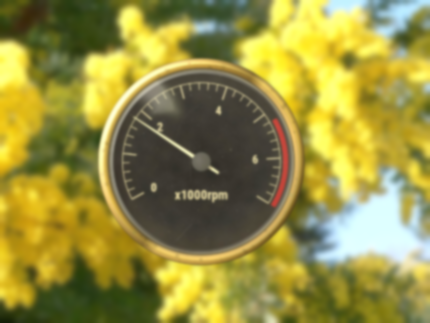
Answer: 1800 rpm
